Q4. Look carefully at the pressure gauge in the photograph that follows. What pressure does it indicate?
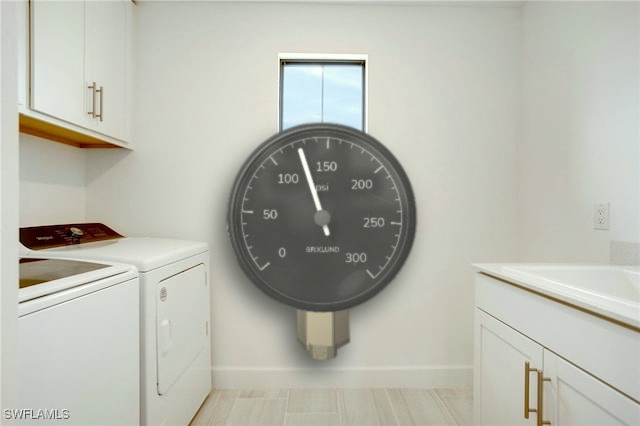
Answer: 125 psi
